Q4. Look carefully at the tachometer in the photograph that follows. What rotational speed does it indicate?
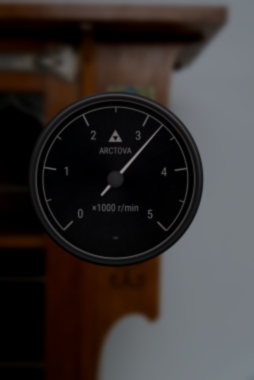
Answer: 3250 rpm
